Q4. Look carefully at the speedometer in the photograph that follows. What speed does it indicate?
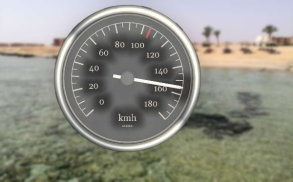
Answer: 155 km/h
